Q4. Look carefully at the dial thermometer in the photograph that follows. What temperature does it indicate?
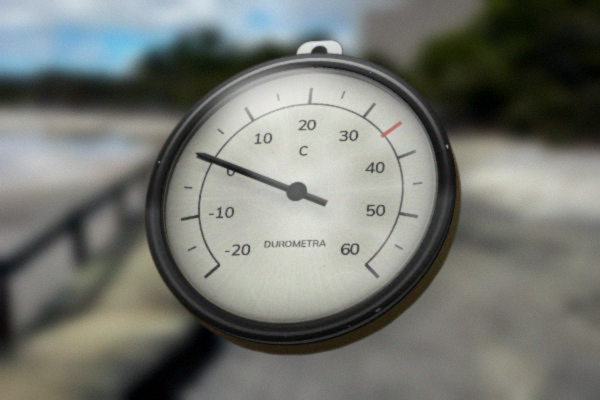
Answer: 0 °C
